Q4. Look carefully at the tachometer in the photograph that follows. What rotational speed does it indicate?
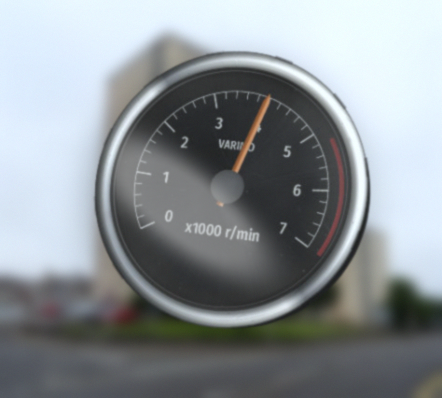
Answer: 4000 rpm
